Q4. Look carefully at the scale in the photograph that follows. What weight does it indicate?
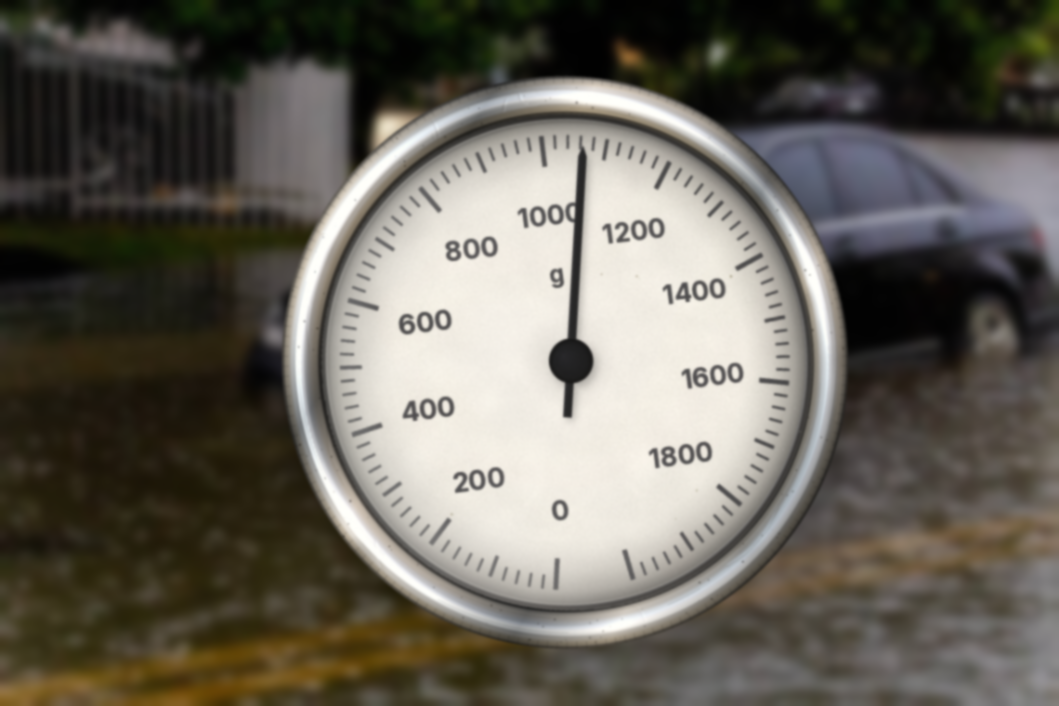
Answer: 1060 g
